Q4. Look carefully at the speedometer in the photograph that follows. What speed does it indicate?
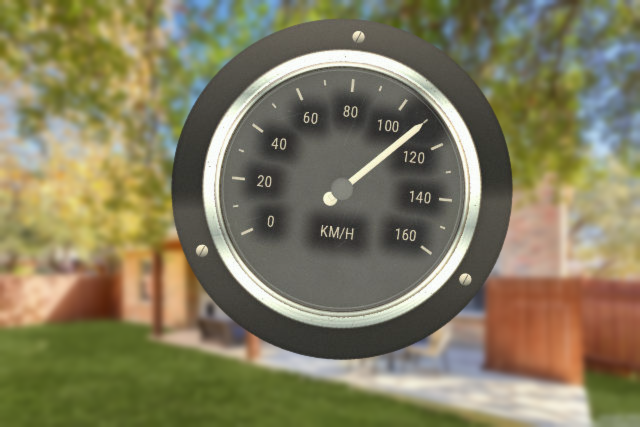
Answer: 110 km/h
